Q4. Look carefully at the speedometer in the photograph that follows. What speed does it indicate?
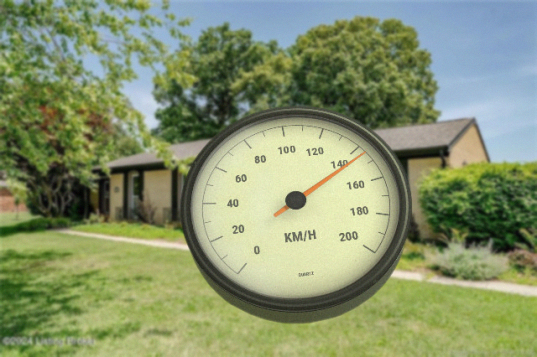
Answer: 145 km/h
